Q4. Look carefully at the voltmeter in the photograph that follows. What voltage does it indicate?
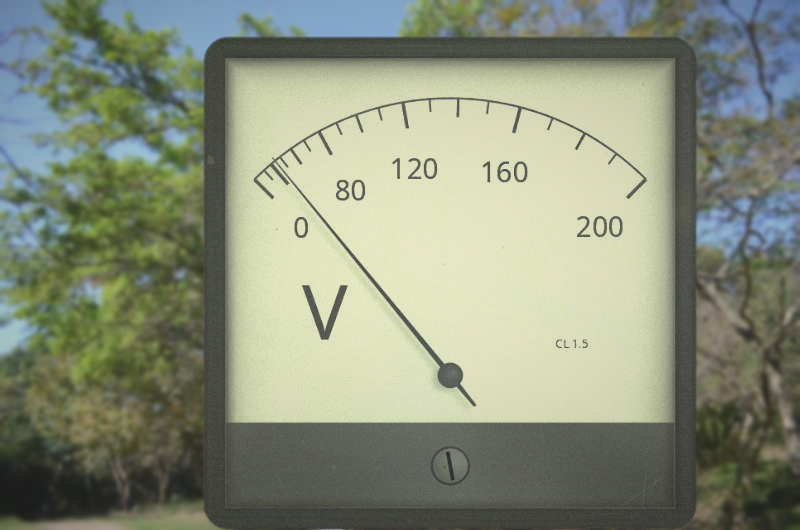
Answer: 45 V
